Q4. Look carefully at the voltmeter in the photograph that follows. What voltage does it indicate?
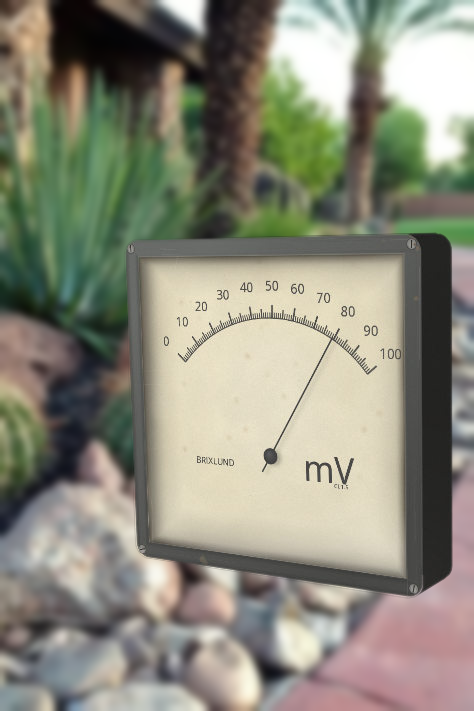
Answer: 80 mV
